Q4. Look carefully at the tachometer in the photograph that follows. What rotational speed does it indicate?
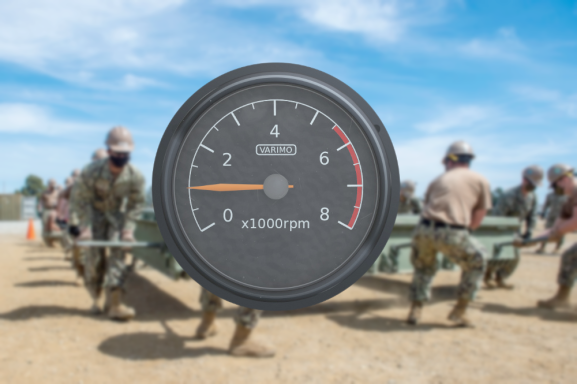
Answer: 1000 rpm
